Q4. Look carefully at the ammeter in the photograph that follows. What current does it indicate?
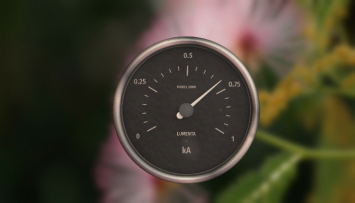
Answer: 0.7 kA
